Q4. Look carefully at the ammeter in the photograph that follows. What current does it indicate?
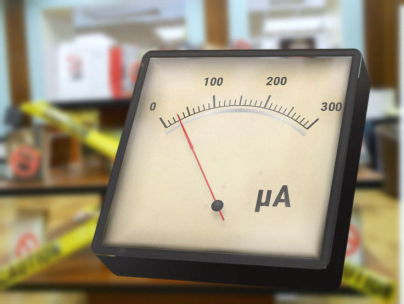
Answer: 30 µA
